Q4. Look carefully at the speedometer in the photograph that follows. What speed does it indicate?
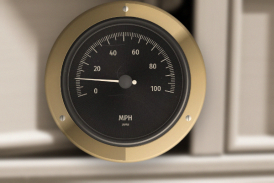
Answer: 10 mph
